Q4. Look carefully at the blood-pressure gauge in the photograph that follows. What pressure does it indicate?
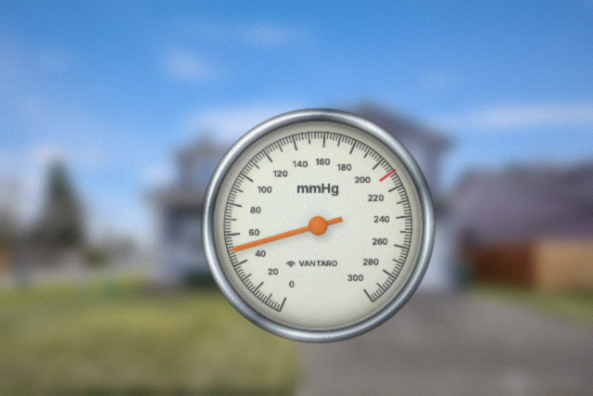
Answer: 50 mmHg
